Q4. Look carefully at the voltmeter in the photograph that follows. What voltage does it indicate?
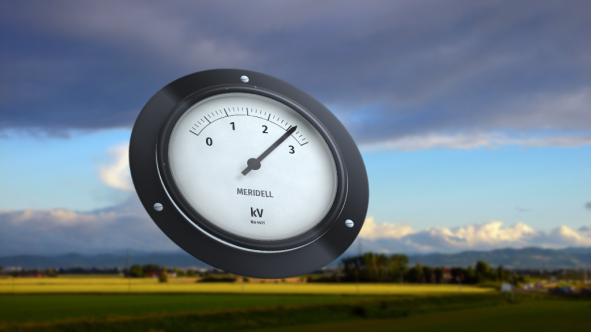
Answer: 2.6 kV
